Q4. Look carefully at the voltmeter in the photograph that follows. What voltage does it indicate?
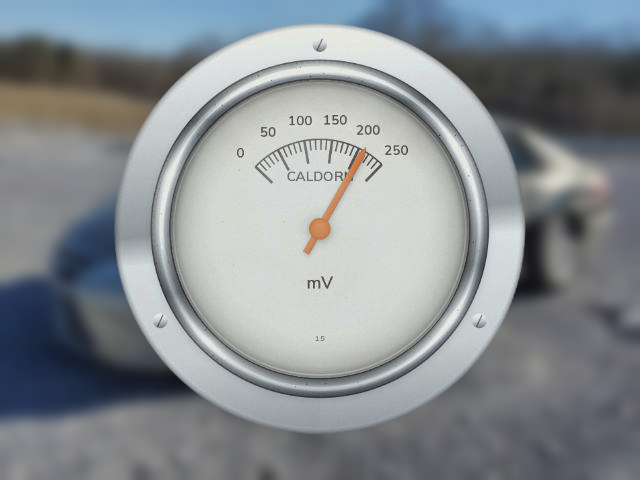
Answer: 210 mV
